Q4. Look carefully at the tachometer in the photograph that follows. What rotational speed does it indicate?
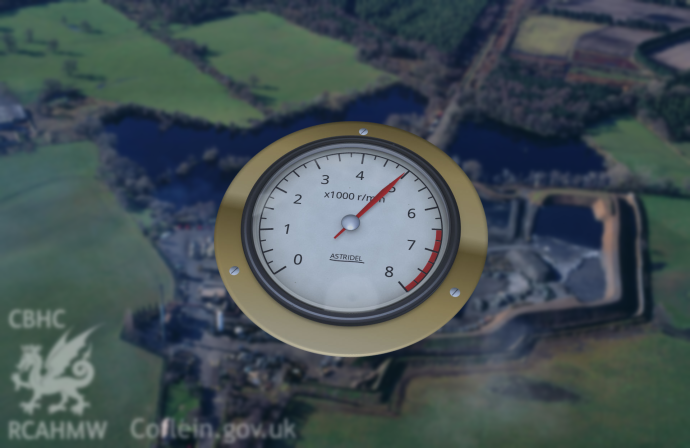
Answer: 5000 rpm
